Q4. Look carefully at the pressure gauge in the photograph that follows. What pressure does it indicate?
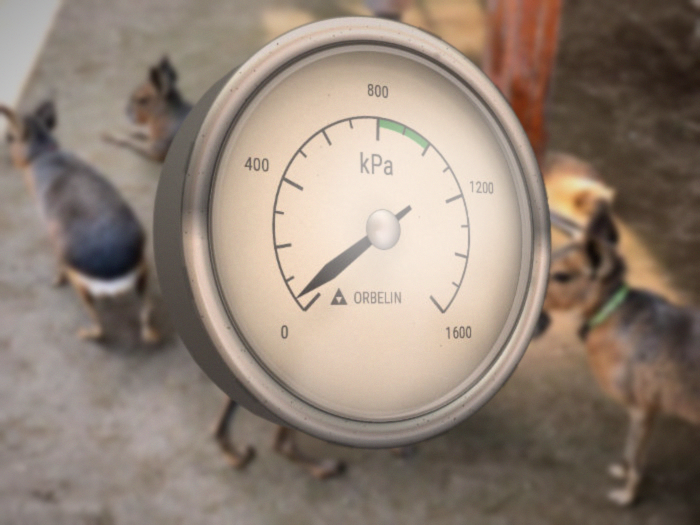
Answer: 50 kPa
